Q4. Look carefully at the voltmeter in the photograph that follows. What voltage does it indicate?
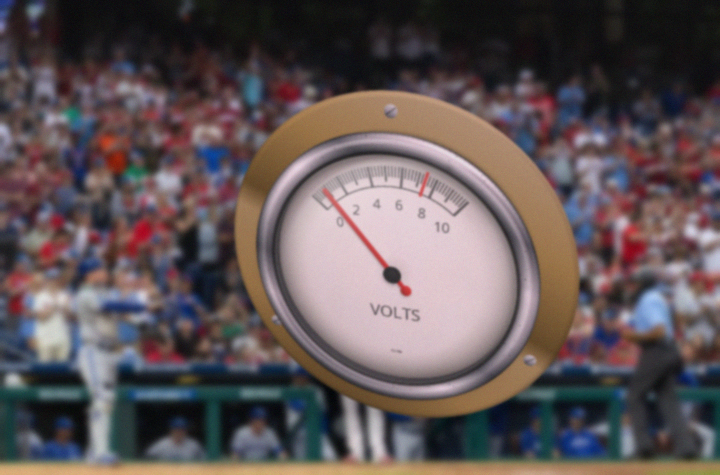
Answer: 1 V
